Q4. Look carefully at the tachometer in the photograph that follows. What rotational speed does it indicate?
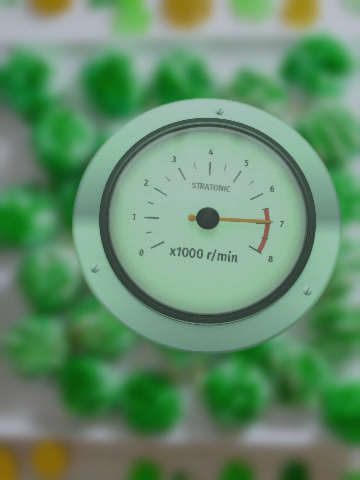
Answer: 7000 rpm
